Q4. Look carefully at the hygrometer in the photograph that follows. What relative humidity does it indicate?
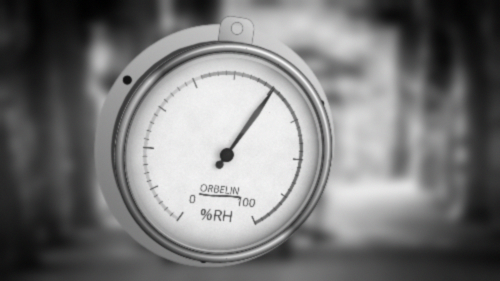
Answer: 60 %
